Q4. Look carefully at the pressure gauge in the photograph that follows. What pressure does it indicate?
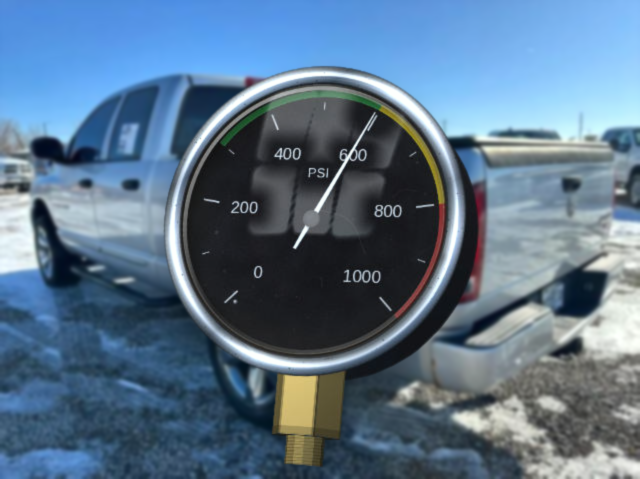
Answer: 600 psi
